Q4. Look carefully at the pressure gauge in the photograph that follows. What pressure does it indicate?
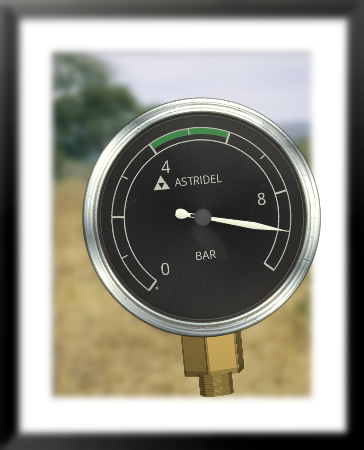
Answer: 9 bar
